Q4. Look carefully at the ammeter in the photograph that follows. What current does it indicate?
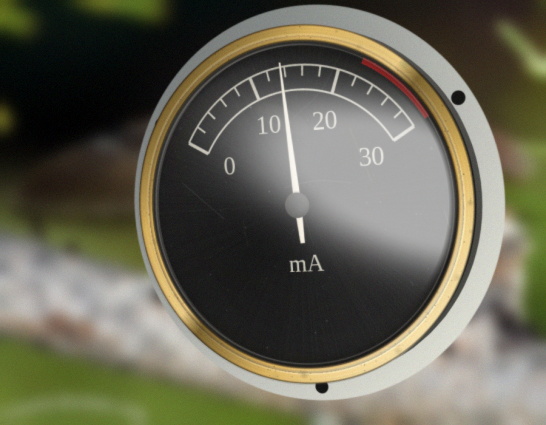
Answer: 14 mA
